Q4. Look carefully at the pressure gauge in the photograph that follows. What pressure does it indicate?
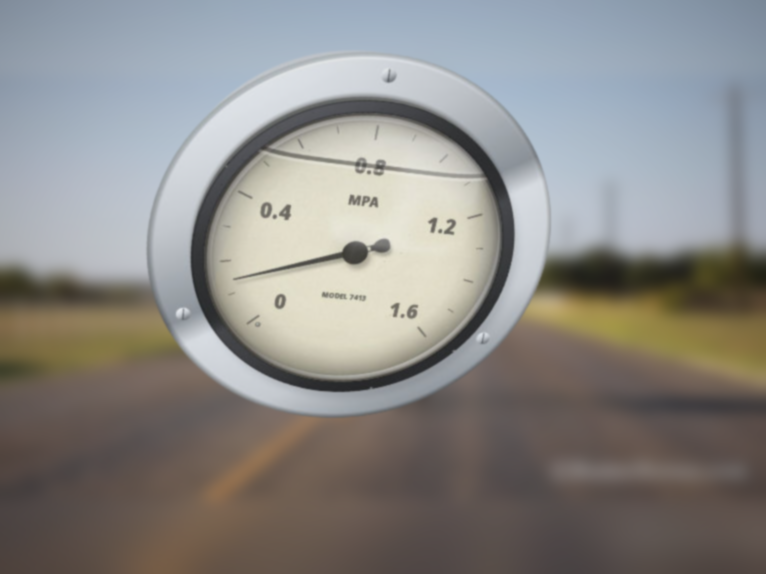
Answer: 0.15 MPa
